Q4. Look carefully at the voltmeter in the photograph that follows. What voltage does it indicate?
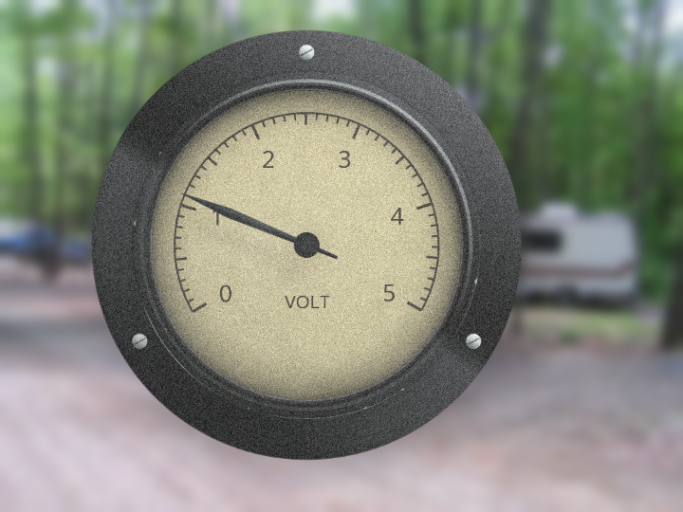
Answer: 1.1 V
